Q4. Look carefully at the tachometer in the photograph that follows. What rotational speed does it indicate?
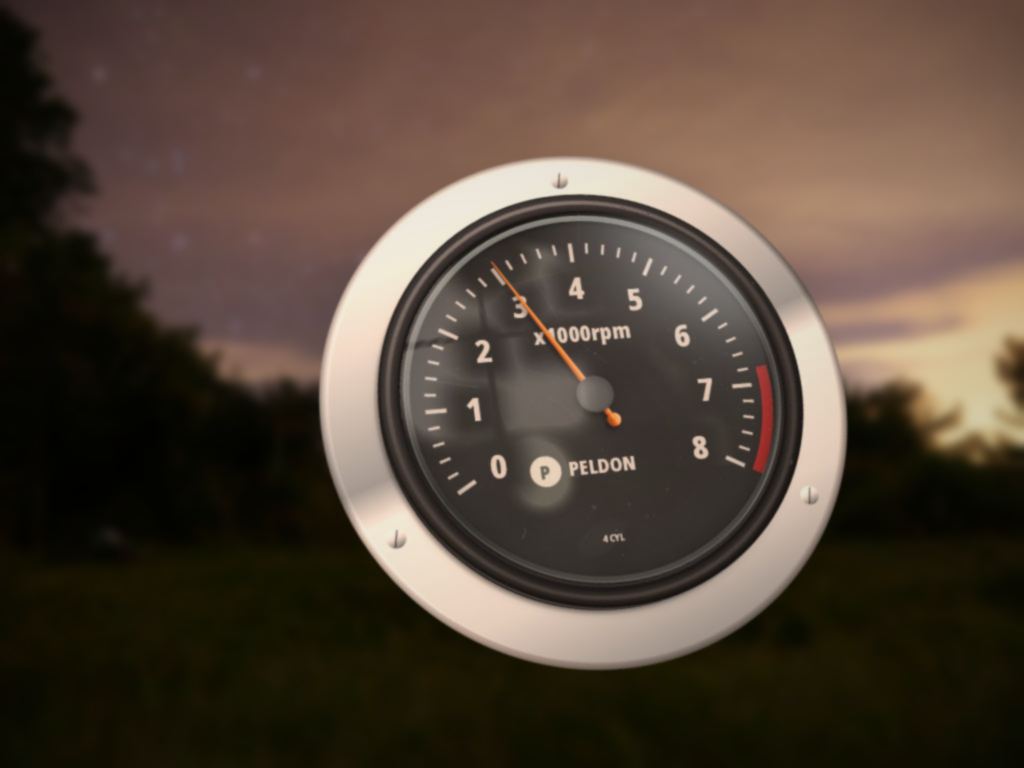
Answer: 3000 rpm
